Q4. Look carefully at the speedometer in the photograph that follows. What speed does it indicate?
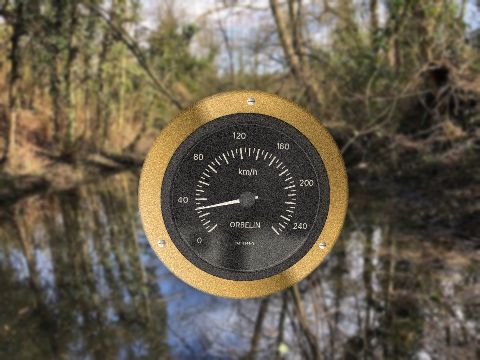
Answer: 30 km/h
